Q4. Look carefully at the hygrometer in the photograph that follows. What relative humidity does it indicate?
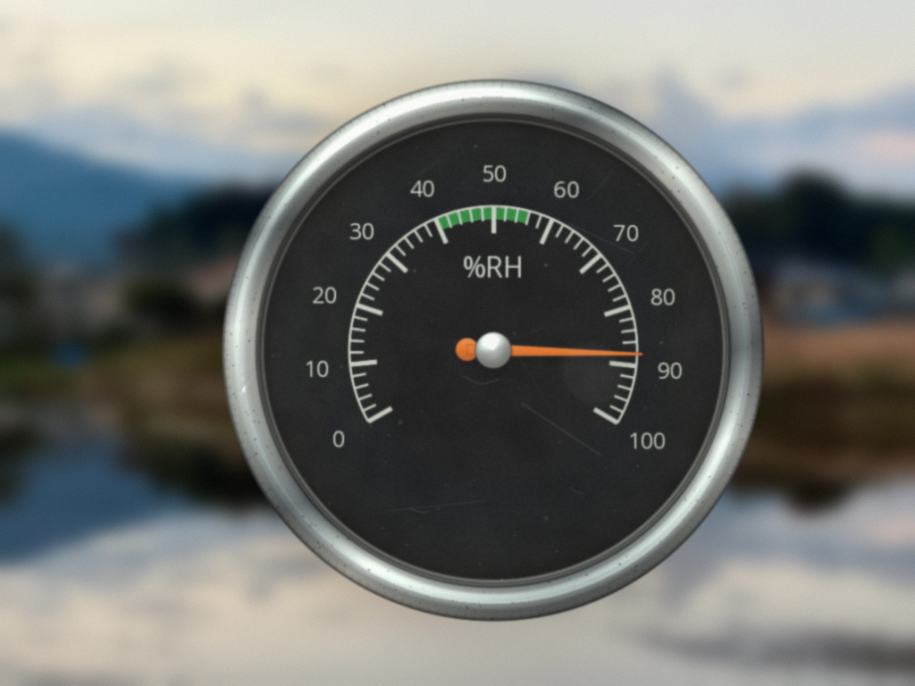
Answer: 88 %
